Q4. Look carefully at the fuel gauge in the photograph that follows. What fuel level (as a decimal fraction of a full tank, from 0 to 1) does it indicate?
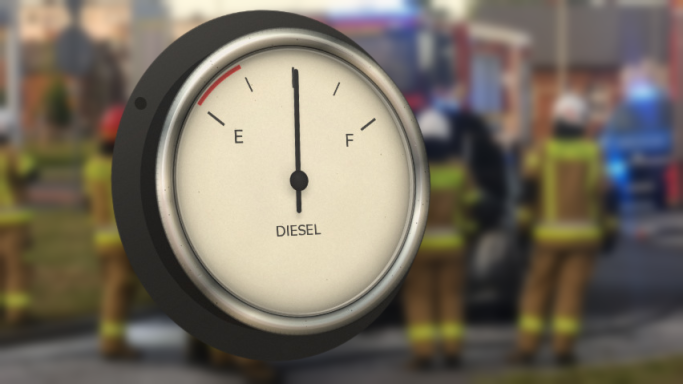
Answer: 0.5
